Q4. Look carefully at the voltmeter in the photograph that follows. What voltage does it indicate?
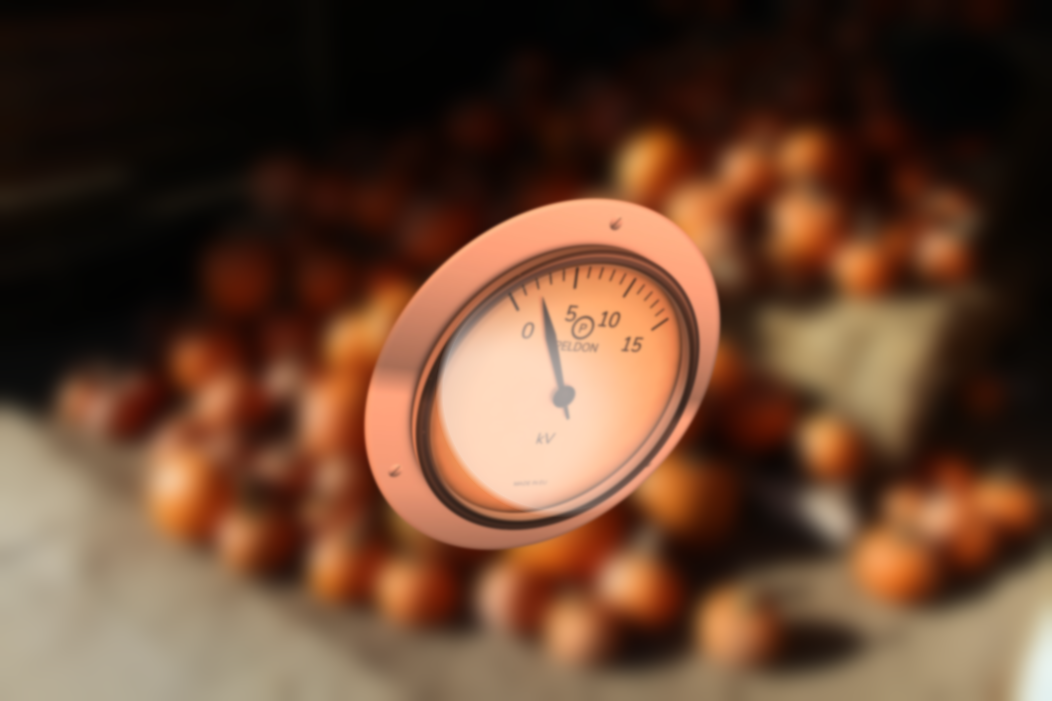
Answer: 2 kV
